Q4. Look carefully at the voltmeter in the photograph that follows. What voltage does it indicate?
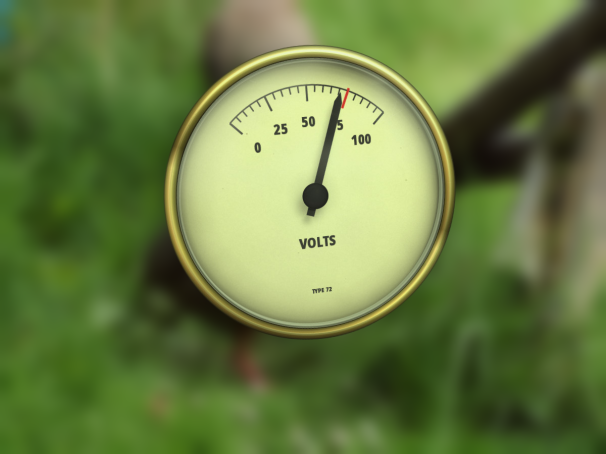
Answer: 70 V
